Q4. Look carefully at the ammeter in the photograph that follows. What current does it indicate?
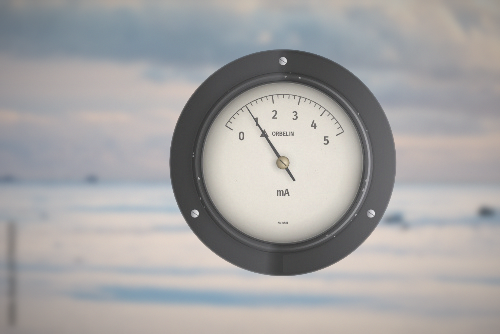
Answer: 1 mA
